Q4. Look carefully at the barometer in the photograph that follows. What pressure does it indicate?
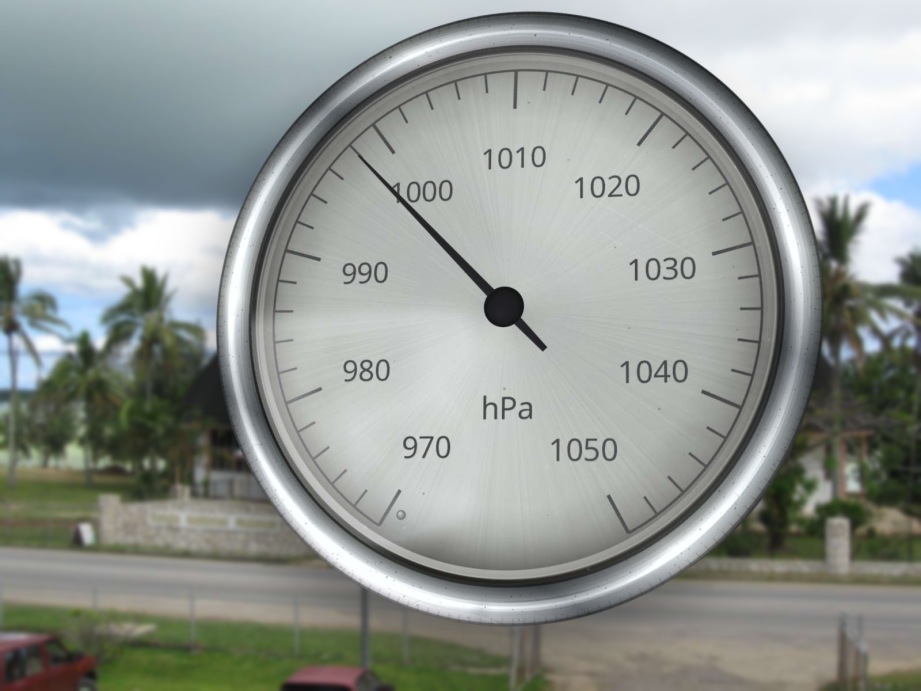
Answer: 998 hPa
